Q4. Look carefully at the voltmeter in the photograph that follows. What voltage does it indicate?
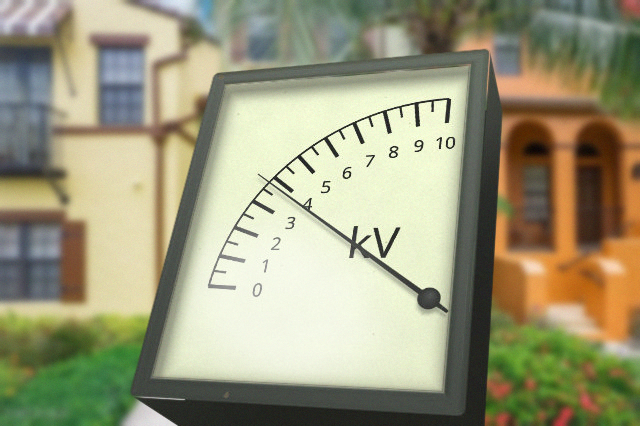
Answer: 3.75 kV
